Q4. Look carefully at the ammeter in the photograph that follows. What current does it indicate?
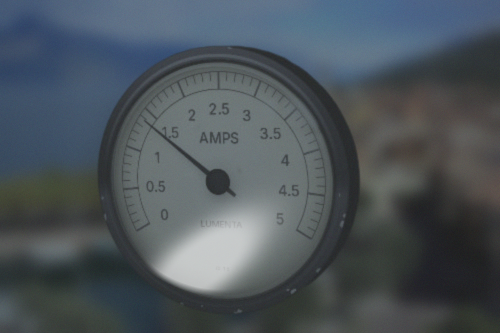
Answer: 1.4 A
